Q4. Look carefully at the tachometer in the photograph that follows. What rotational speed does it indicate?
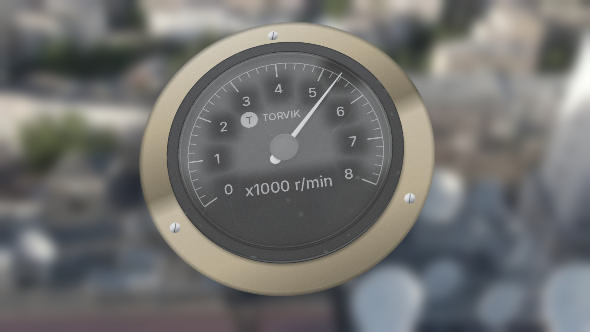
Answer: 5400 rpm
